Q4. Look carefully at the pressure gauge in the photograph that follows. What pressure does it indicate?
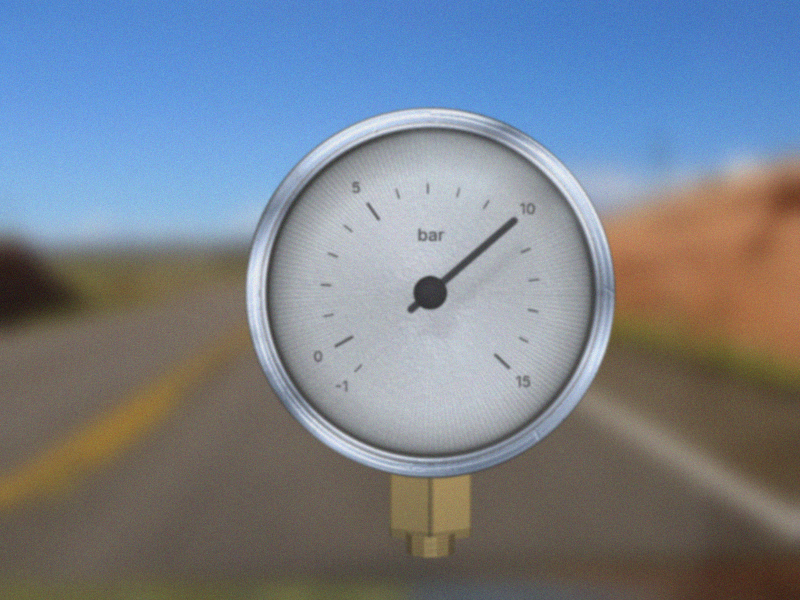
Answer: 10 bar
